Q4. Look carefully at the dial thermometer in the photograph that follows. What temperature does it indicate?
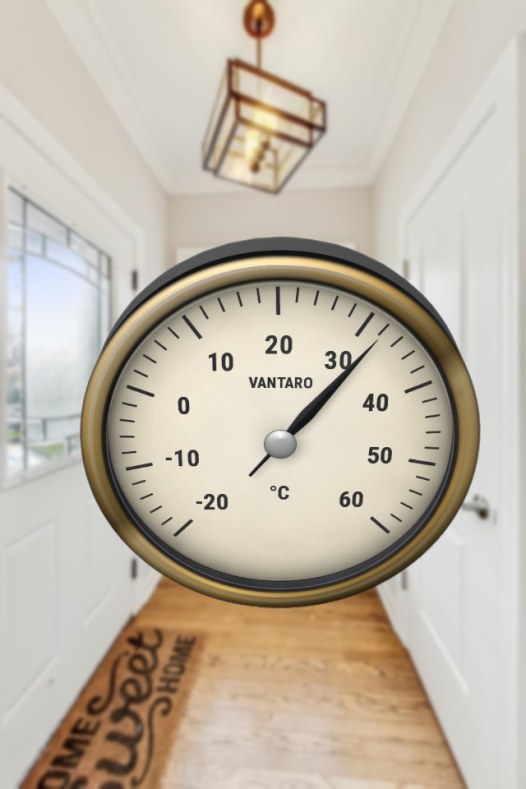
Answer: 32 °C
